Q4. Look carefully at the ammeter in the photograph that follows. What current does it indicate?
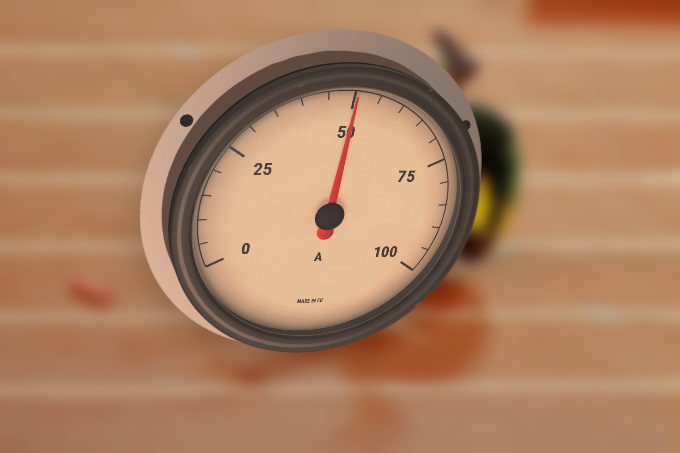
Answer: 50 A
